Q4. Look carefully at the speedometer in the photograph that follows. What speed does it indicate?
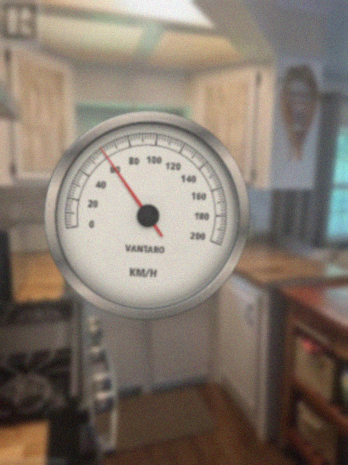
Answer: 60 km/h
